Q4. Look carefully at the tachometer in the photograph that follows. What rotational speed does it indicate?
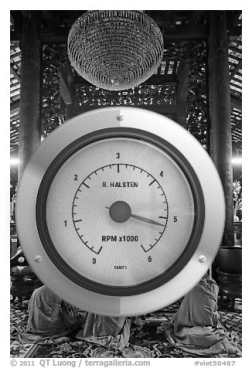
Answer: 5200 rpm
